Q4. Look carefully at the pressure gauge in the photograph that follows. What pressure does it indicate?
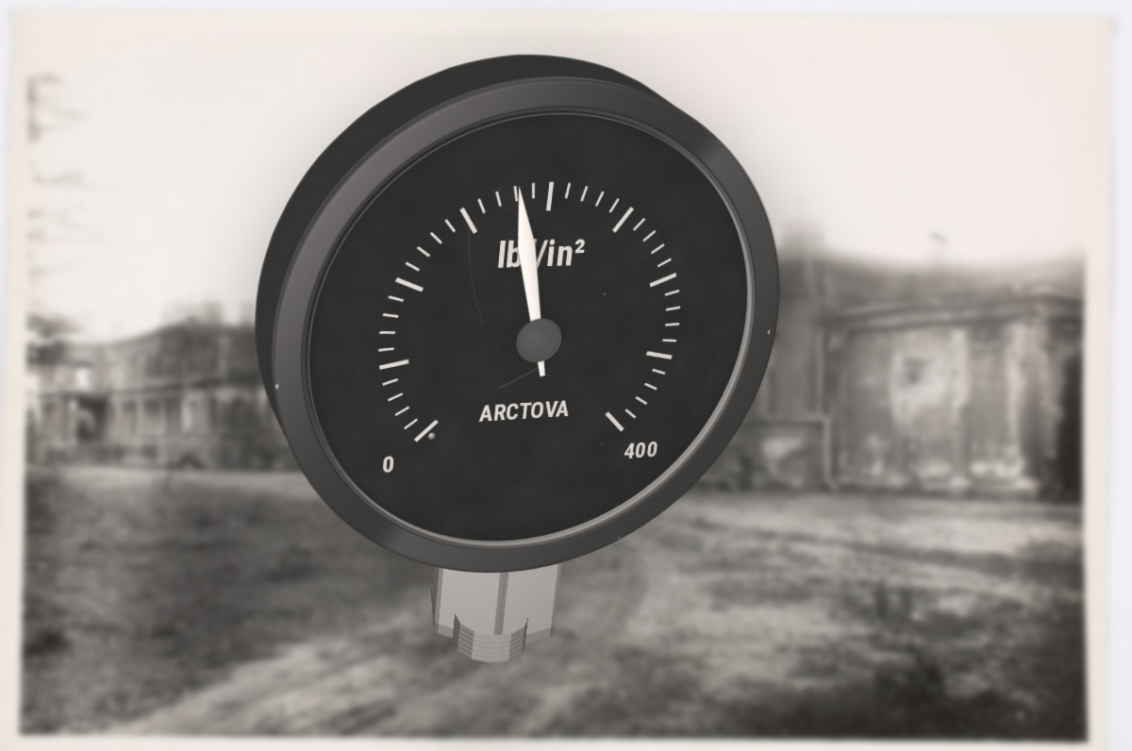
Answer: 180 psi
